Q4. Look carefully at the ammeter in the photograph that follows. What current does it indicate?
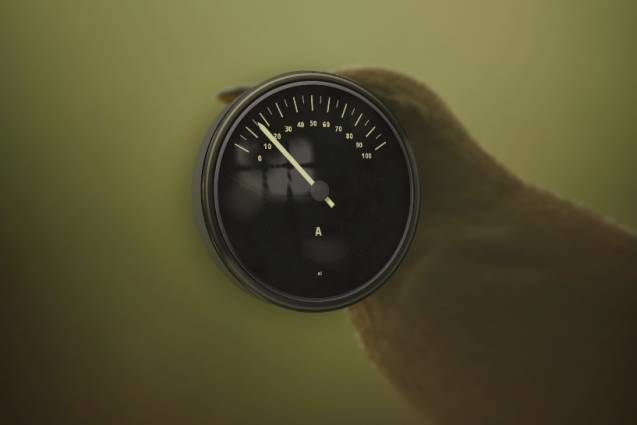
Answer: 15 A
